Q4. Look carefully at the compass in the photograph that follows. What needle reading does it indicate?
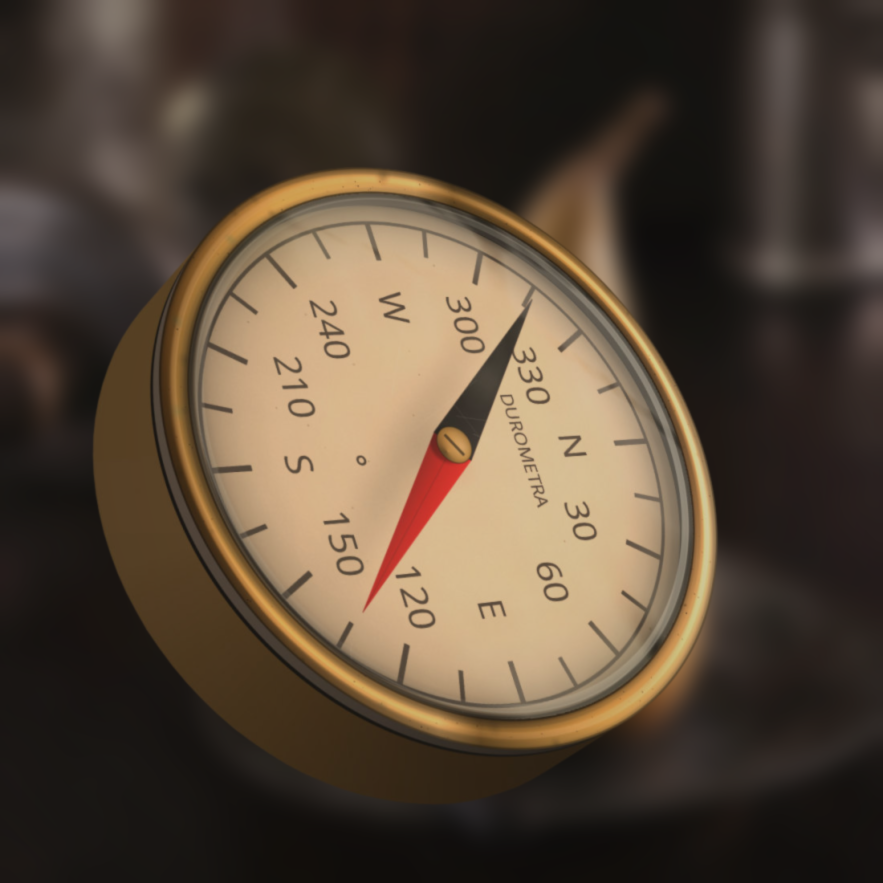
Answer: 135 °
